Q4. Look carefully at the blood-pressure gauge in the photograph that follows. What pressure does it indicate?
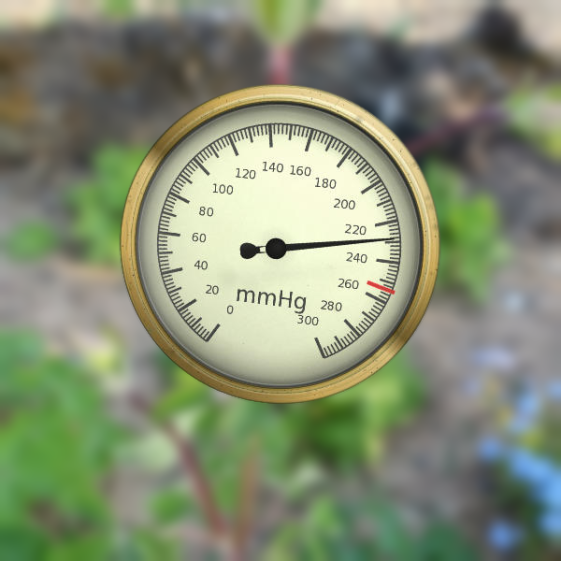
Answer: 228 mmHg
